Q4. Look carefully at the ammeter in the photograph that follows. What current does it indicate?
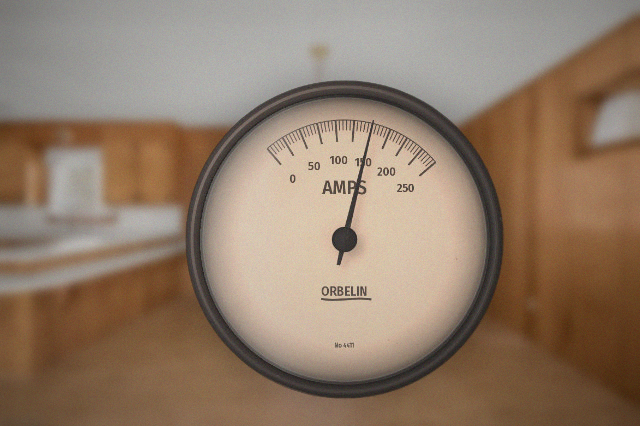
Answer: 150 A
